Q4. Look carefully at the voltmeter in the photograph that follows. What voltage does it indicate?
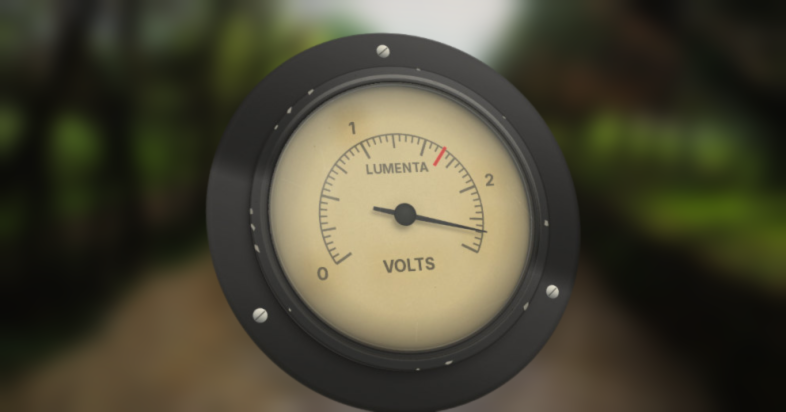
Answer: 2.35 V
